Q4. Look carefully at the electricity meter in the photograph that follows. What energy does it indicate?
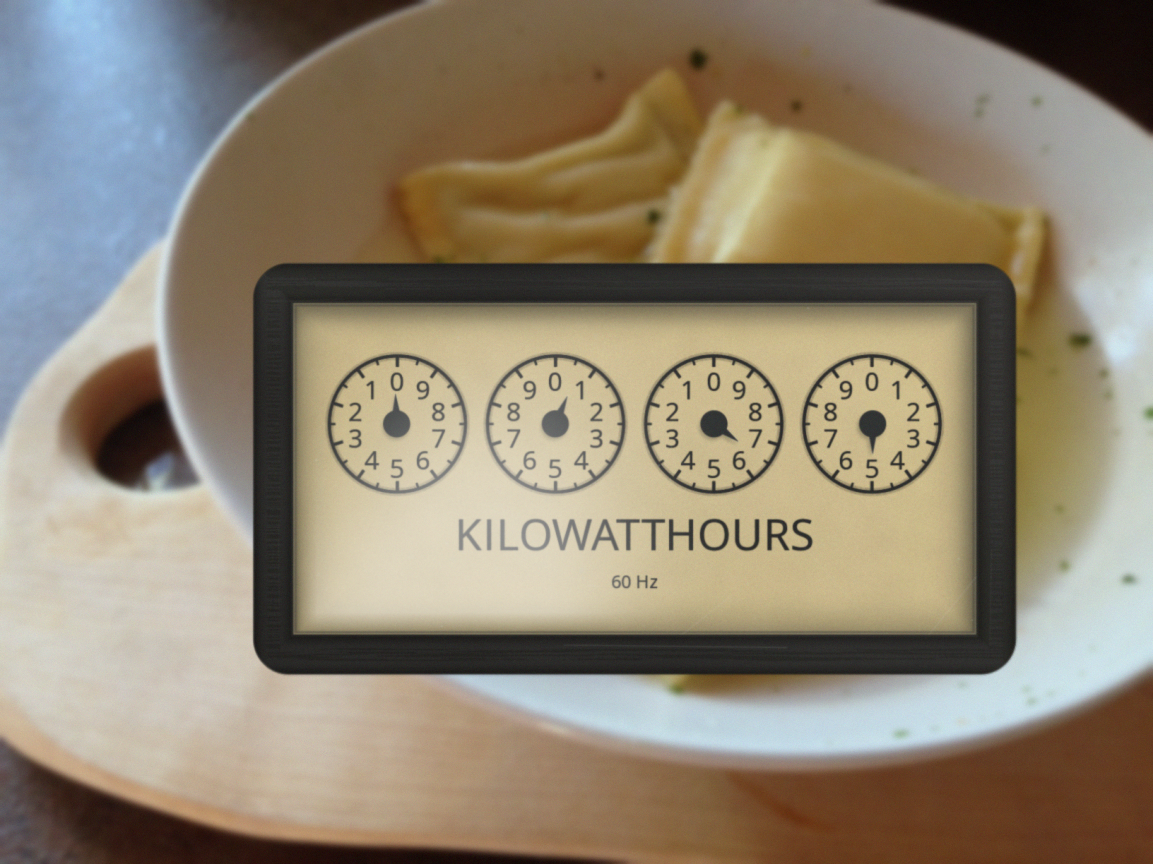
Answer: 65 kWh
